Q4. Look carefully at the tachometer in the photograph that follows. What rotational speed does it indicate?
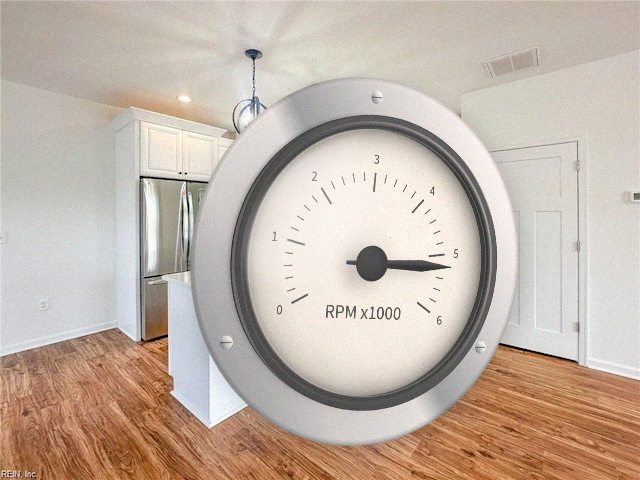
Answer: 5200 rpm
